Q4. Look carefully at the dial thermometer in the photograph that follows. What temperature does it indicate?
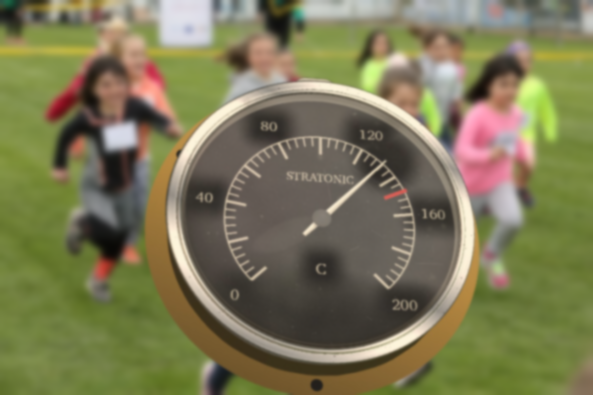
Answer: 132 °C
